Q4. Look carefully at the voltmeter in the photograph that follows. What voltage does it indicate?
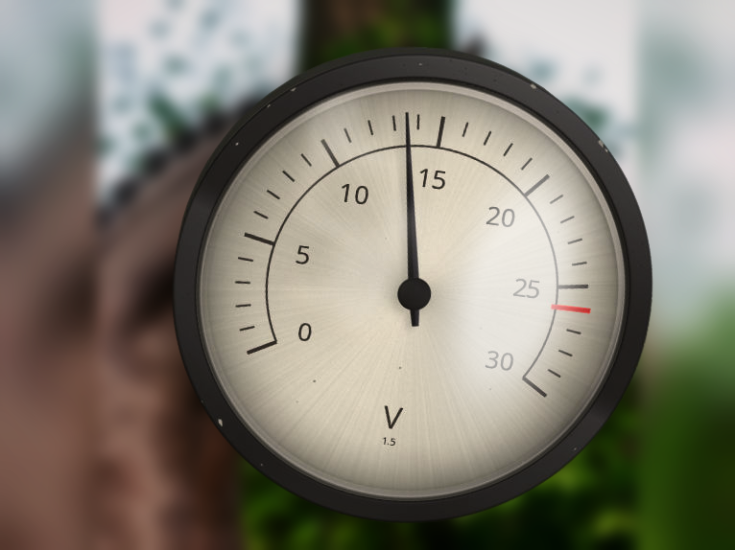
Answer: 13.5 V
